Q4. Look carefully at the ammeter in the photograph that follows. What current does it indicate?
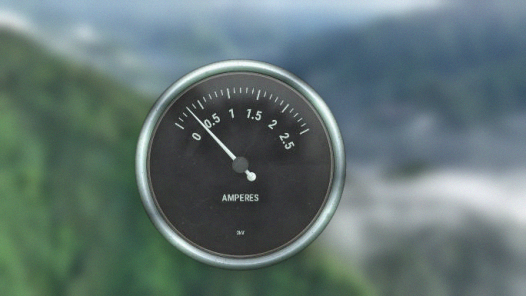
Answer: 0.3 A
